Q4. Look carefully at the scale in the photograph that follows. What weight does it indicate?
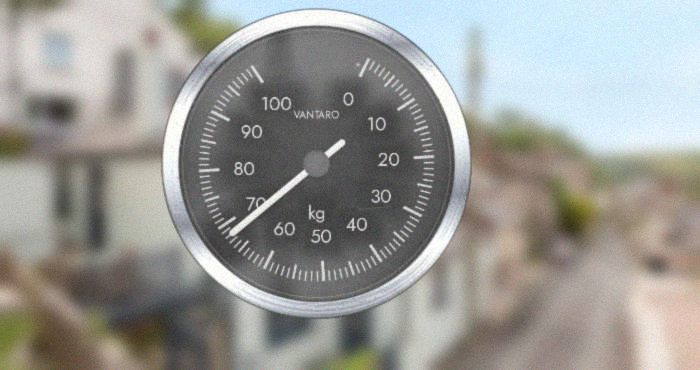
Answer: 68 kg
